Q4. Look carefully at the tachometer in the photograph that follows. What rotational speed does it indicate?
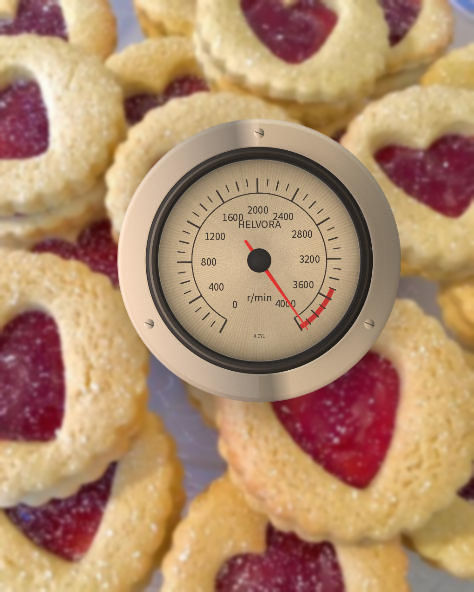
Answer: 3950 rpm
